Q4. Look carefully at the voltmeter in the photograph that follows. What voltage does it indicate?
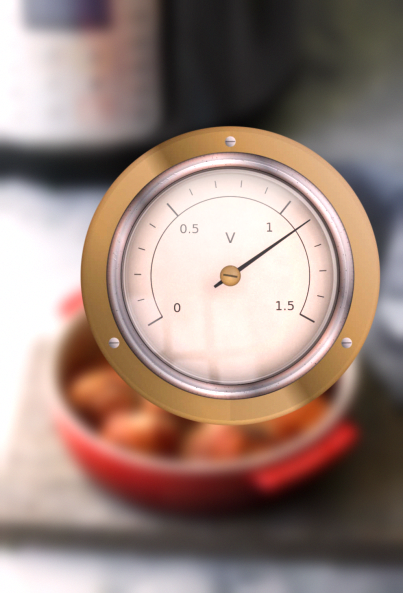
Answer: 1.1 V
